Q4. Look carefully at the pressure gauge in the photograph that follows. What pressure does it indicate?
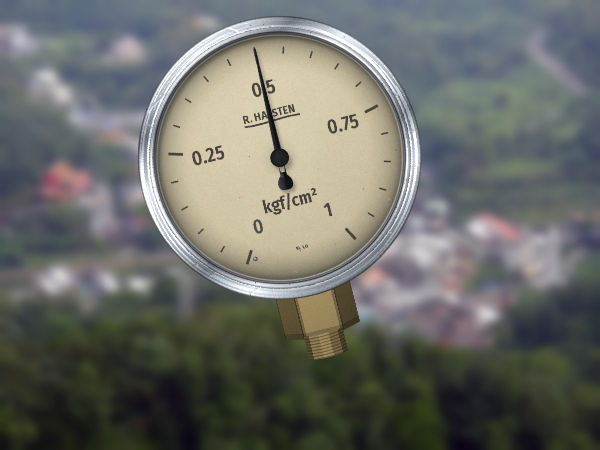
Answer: 0.5 kg/cm²
